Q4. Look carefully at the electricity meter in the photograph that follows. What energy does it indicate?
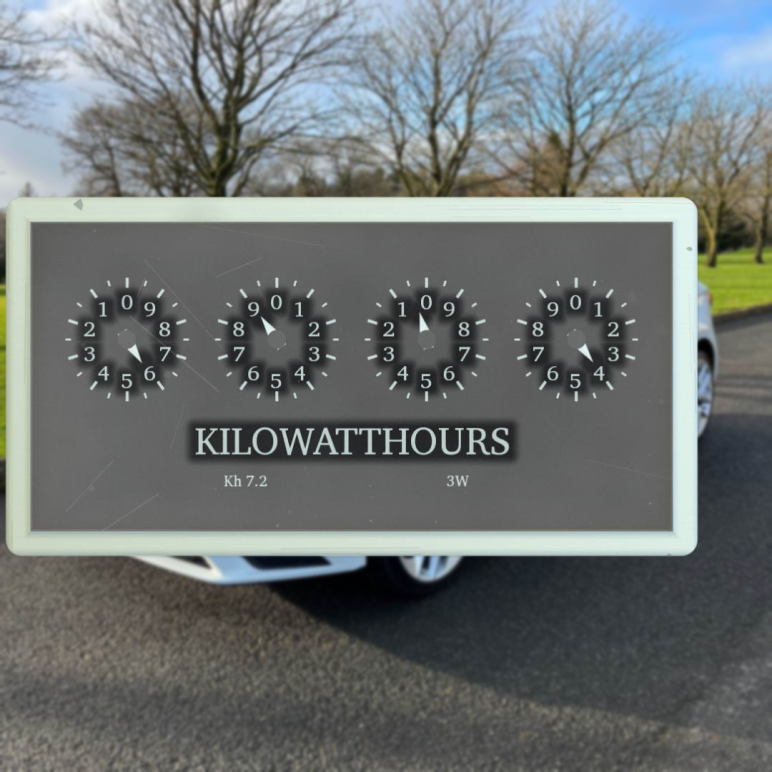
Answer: 5904 kWh
